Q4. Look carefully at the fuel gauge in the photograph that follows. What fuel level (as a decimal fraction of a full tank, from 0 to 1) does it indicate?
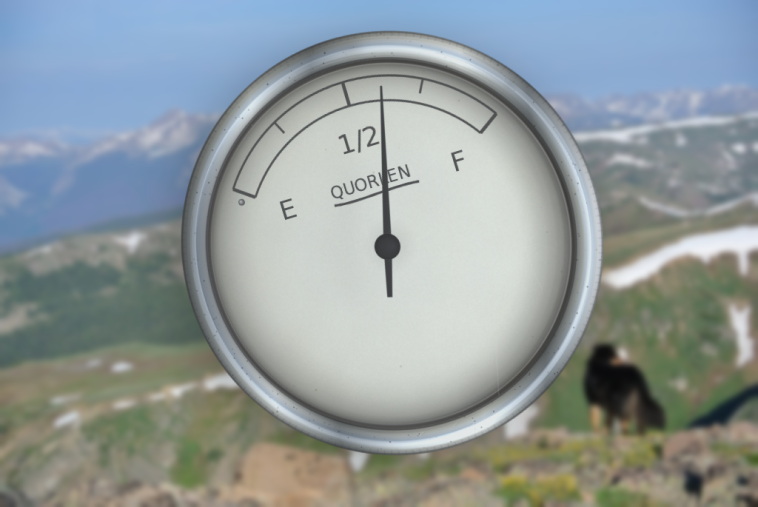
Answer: 0.625
